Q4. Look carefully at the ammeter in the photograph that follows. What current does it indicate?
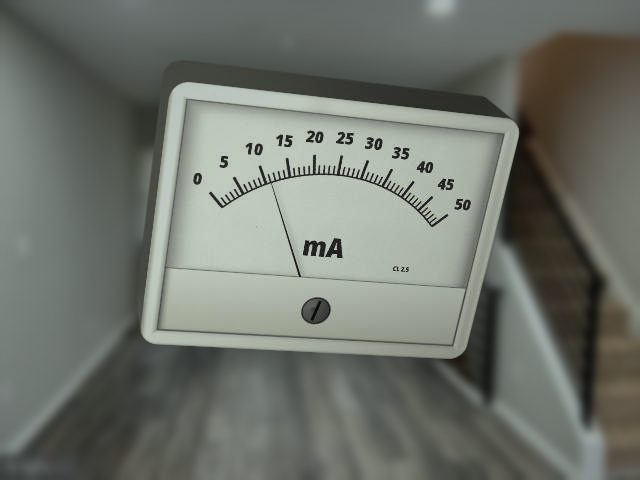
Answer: 11 mA
